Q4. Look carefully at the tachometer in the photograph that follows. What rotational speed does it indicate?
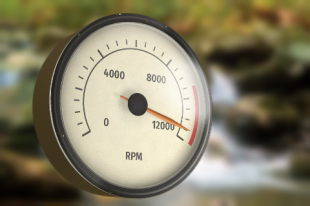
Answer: 11500 rpm
